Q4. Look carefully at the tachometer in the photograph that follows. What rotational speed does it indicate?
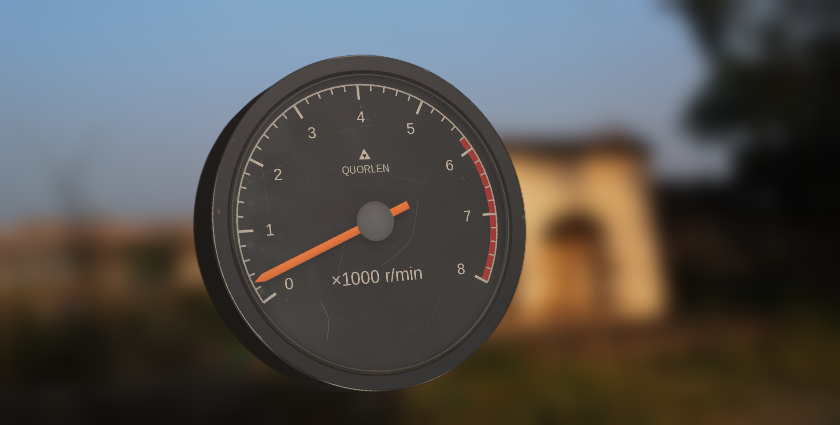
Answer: 300 rpm
